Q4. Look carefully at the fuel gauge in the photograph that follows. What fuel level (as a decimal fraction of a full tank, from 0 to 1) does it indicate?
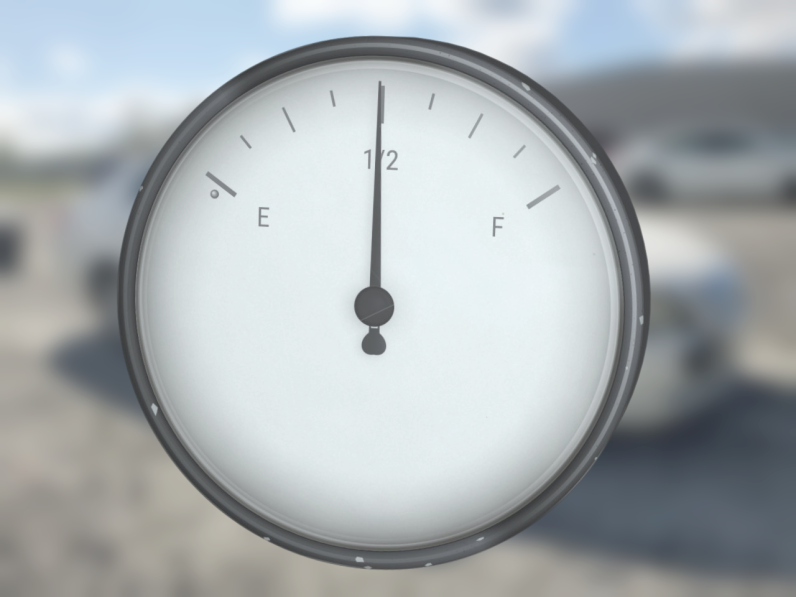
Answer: 0.5
